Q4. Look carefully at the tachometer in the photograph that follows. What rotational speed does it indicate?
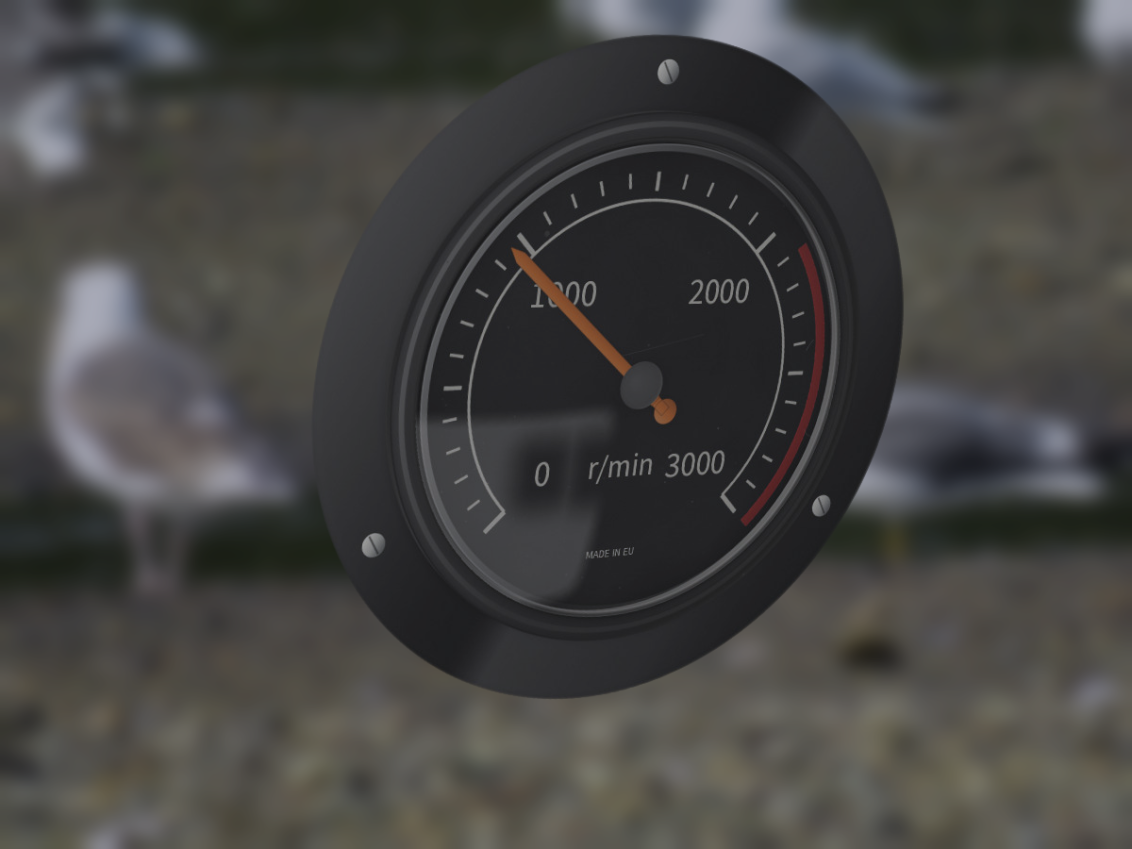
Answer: 950 rpm
